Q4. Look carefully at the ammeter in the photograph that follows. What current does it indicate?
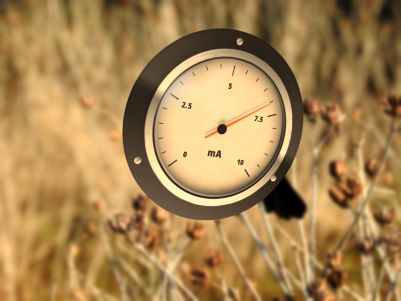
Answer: 7 mA
